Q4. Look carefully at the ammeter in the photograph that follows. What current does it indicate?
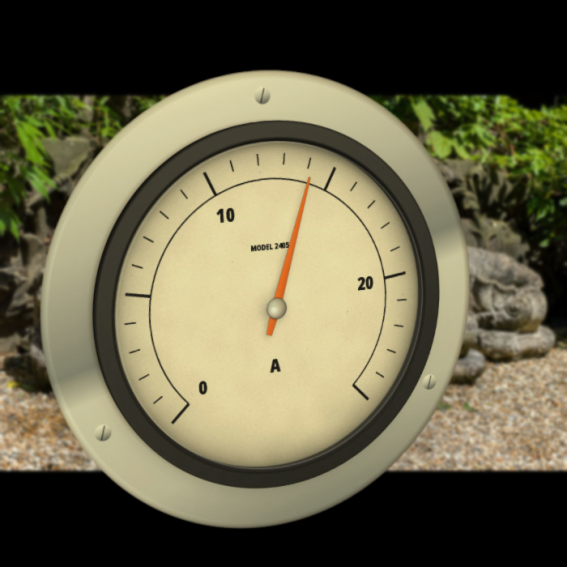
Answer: 14 A
